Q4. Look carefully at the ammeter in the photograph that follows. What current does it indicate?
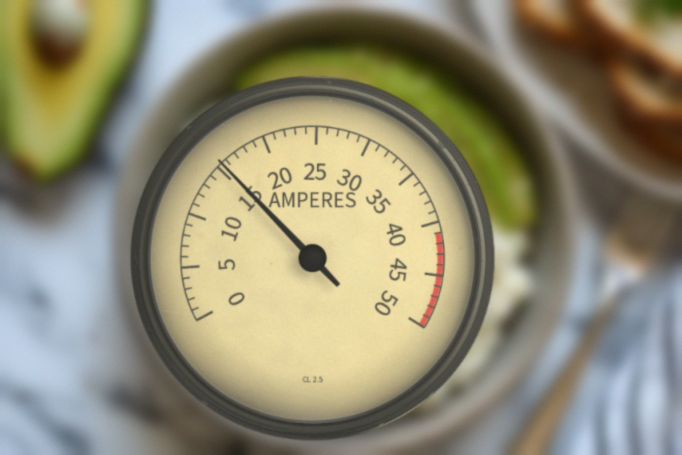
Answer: 15.5 A
